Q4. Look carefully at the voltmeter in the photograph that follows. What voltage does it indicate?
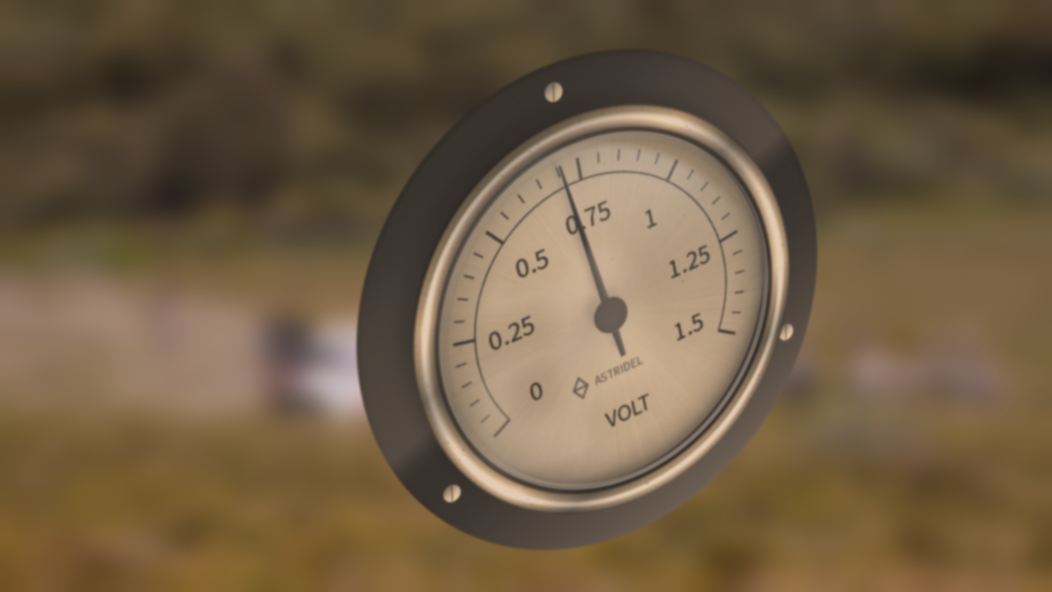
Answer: 0.7 V
